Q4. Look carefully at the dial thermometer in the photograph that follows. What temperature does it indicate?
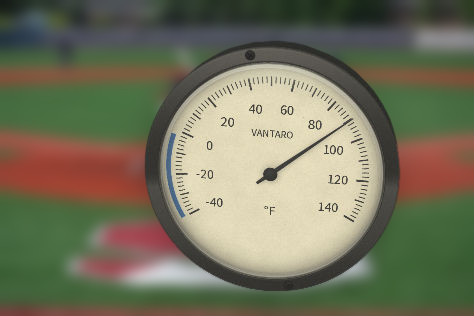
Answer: 90 °F
